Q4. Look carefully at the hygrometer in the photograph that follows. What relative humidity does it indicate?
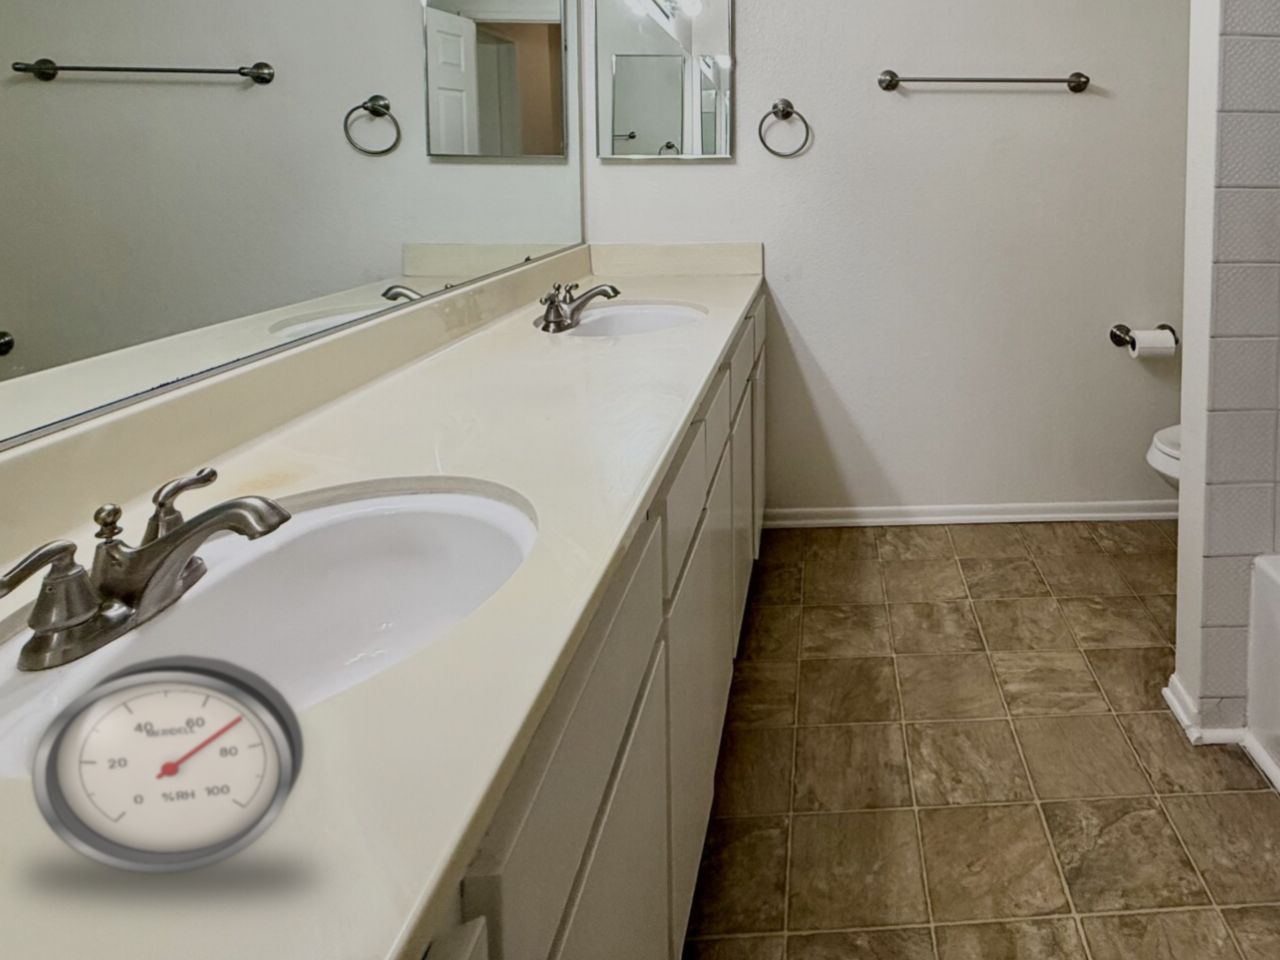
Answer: 70 %
